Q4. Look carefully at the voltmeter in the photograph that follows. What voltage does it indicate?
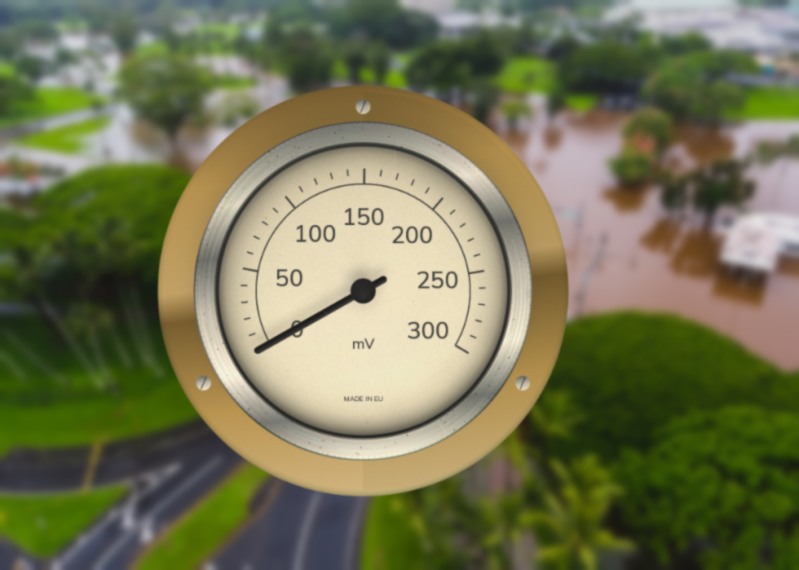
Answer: 0 mV
